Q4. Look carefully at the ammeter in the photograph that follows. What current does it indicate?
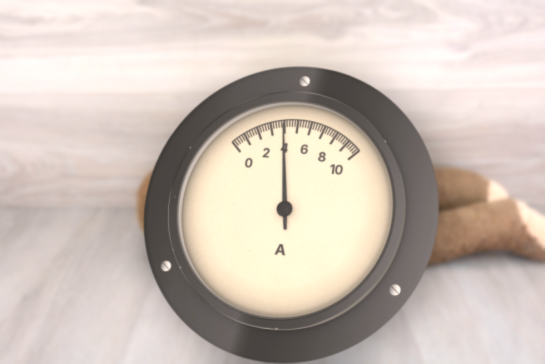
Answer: 4 A
